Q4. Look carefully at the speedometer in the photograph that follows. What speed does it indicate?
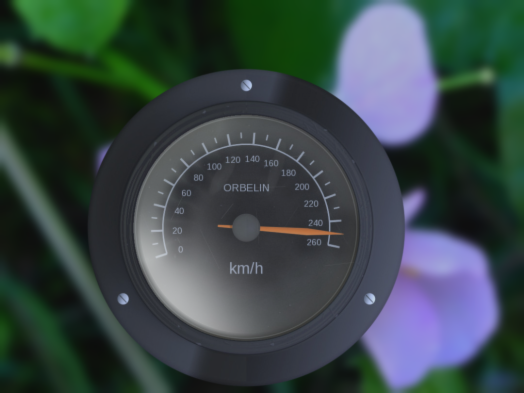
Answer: 250 km/h
